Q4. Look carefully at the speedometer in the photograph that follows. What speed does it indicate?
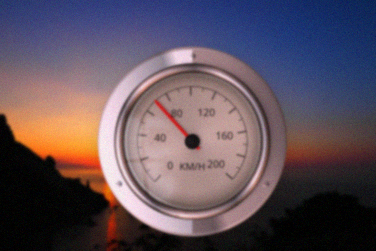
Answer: 70 km/h
